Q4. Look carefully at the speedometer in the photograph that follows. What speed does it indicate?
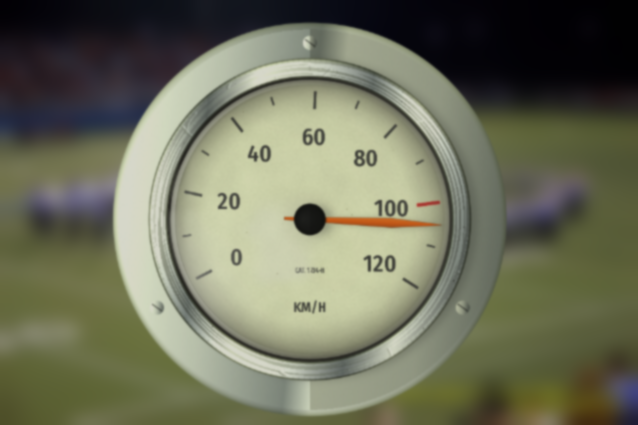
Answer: 105 km/h
